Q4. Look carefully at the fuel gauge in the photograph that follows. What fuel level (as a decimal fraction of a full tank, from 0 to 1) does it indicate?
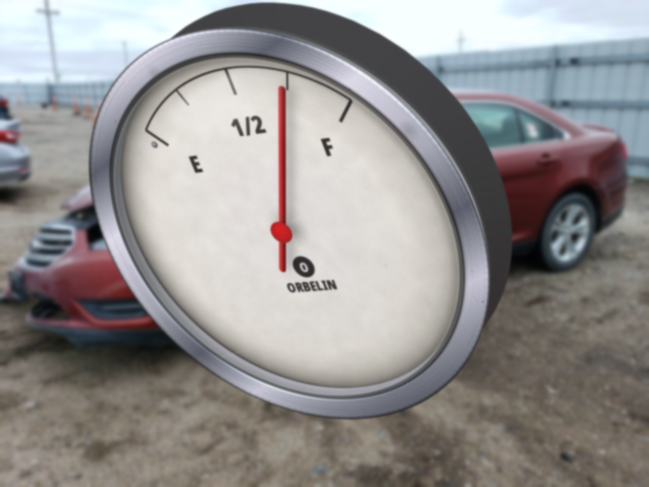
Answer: 0.75
